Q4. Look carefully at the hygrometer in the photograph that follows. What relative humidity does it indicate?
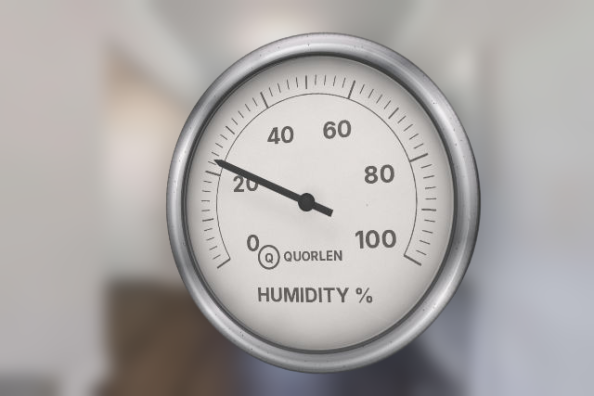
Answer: 23 %
